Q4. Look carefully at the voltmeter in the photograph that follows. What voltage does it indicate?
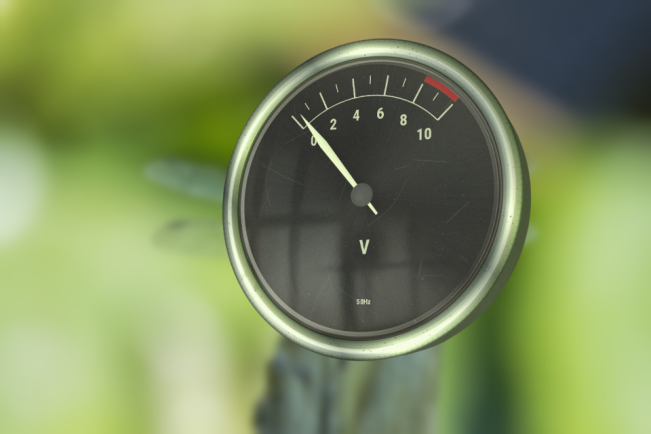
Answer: 0.5 V
